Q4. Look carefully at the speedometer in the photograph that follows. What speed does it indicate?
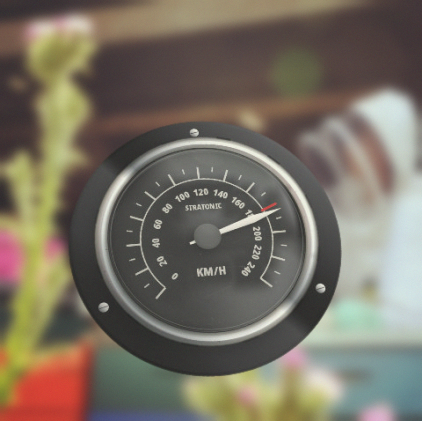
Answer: 185 km/h
